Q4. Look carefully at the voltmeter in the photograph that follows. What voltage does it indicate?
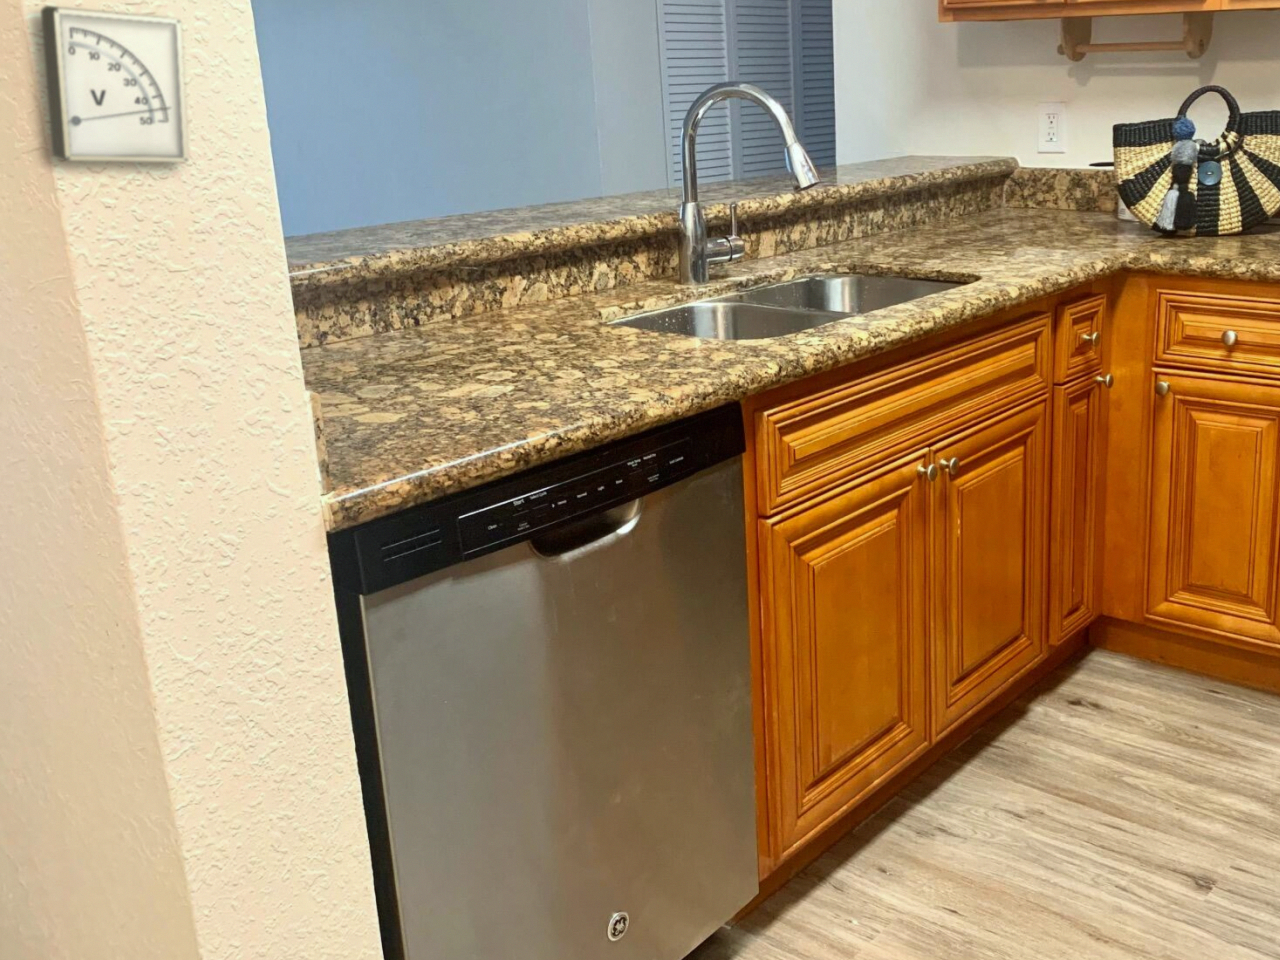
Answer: 45 V
